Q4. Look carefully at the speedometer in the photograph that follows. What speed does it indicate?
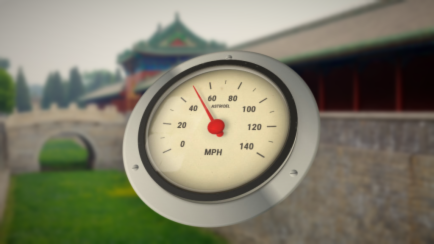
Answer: 50 mph
